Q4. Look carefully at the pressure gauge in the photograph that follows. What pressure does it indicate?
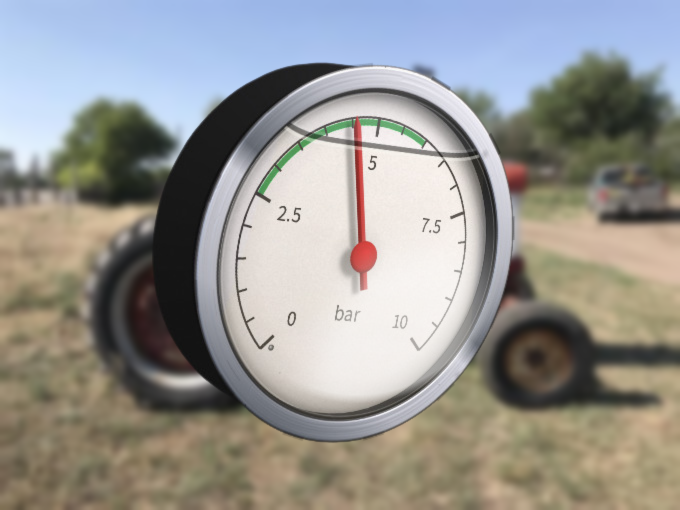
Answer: 4.5 bar
